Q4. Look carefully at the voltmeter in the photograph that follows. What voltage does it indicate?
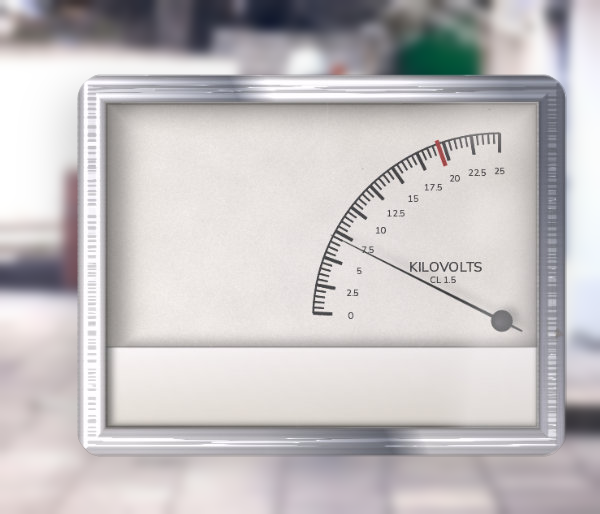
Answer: 7 kV
